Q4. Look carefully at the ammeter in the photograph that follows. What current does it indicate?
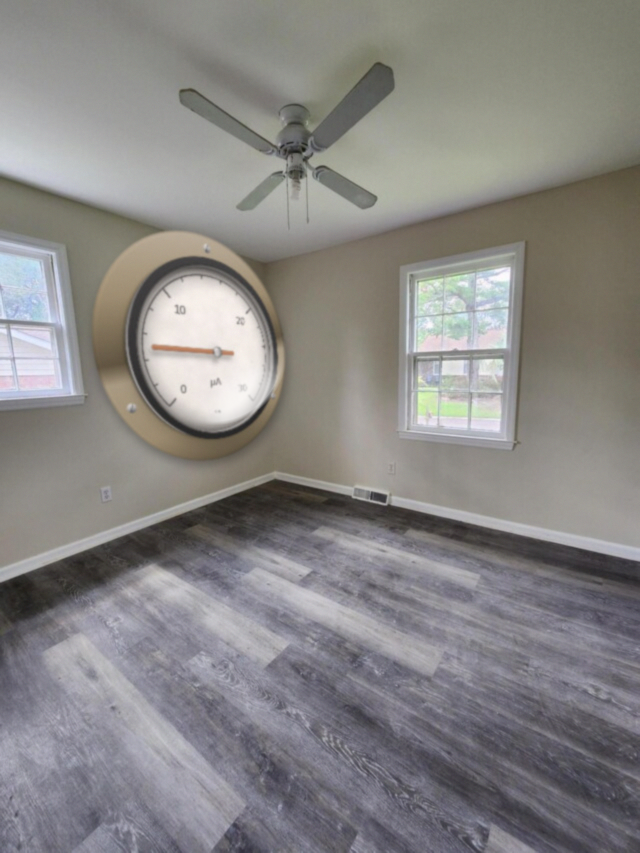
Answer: 5 µA
